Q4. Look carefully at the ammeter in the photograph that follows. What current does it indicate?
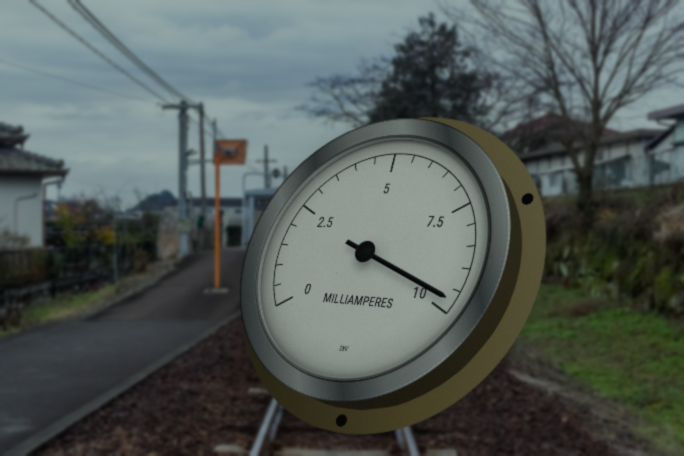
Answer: 9.75 mA
